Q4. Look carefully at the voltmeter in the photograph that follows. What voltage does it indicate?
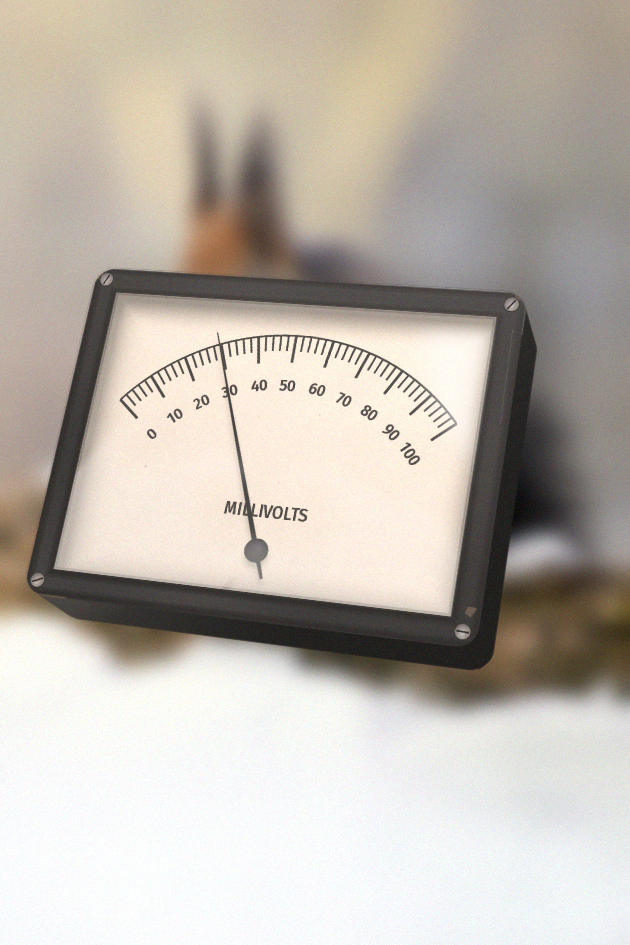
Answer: 30 mV
